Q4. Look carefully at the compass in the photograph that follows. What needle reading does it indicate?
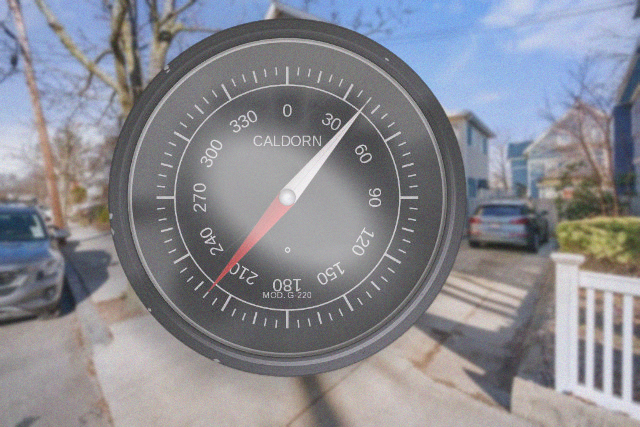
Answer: 220 °
